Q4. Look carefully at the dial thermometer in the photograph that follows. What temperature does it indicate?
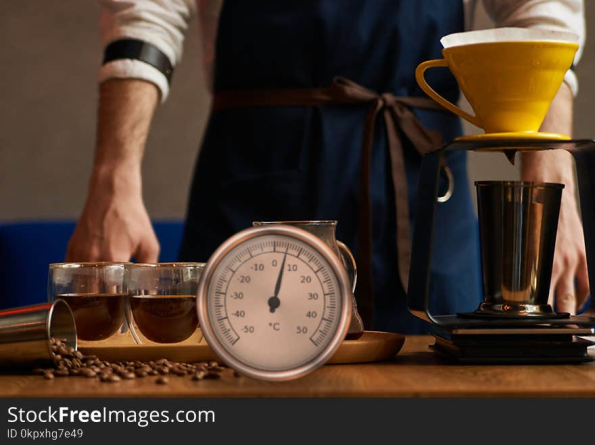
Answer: 5 °C
